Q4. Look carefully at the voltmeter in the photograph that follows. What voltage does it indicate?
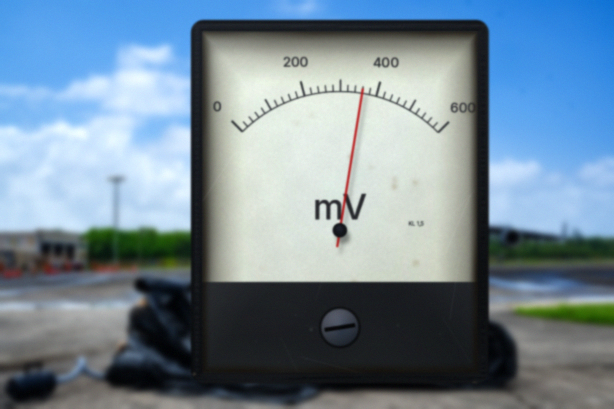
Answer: 360 mV
